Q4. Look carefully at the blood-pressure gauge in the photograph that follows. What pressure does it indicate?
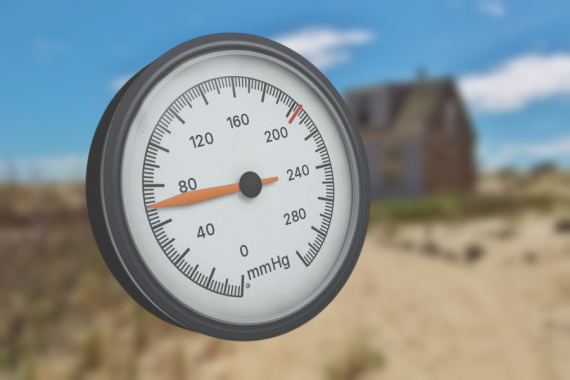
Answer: 70 mmHg
